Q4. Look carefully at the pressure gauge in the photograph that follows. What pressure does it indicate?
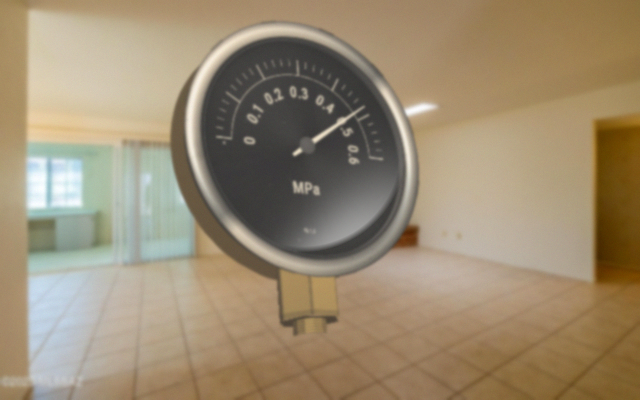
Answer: 0.48 MPa
